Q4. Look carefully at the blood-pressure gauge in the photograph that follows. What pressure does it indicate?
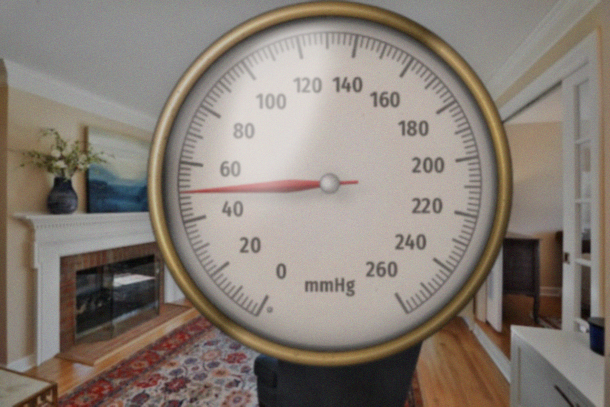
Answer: 50 mmHg
